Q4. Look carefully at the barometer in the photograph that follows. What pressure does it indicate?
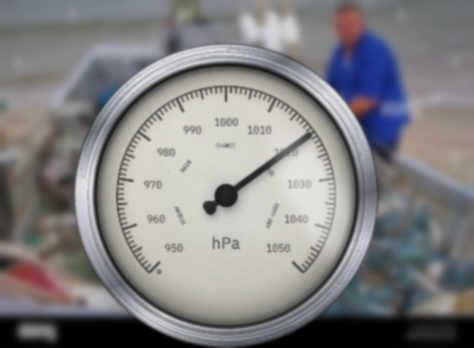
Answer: 1020 hPa
